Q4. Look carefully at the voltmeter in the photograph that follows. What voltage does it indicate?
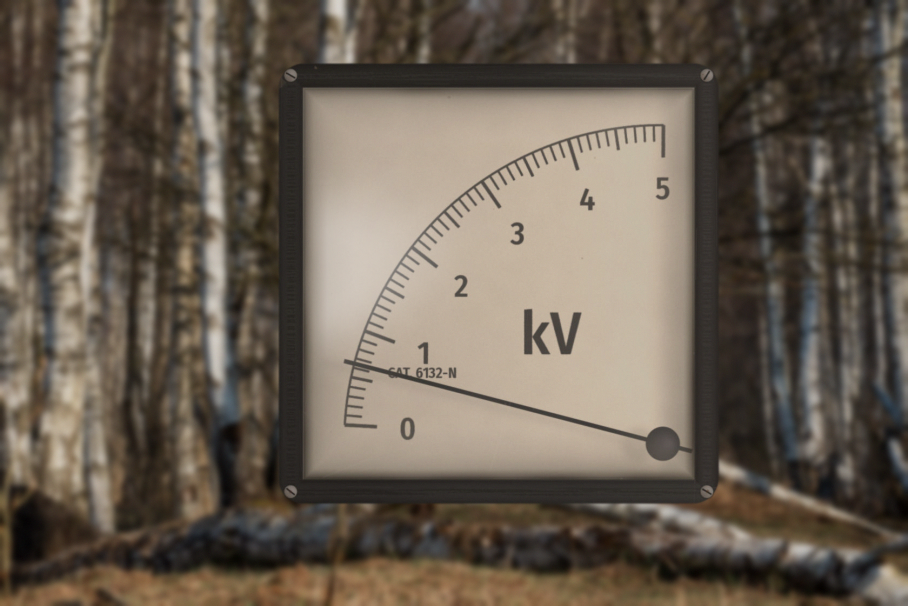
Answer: 0.65 kV
